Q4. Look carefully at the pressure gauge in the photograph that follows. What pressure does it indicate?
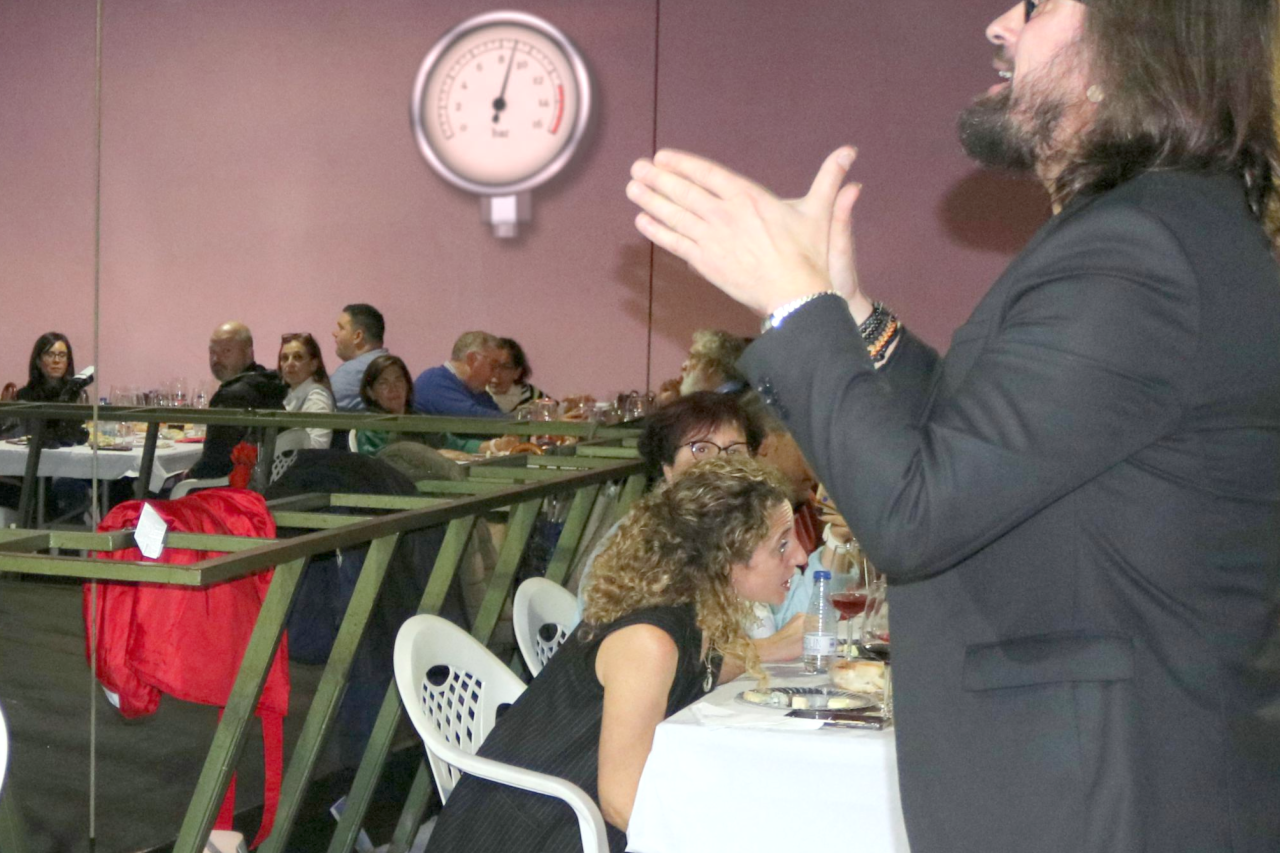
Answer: 9 bar
